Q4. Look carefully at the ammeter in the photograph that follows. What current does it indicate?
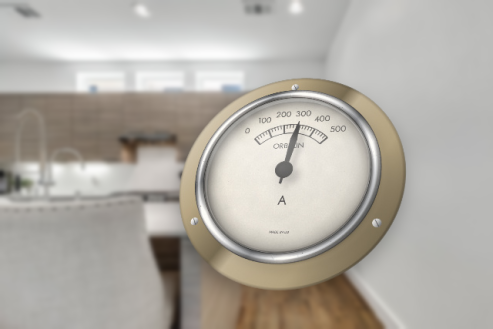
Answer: 300 A
